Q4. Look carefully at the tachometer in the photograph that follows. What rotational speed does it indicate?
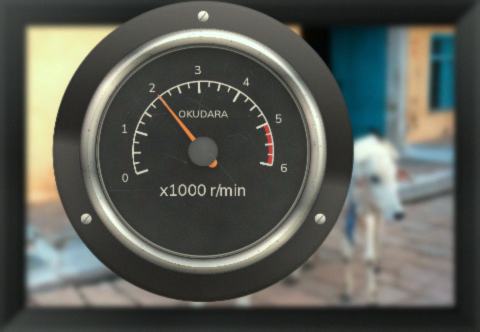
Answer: 2000 rpm
